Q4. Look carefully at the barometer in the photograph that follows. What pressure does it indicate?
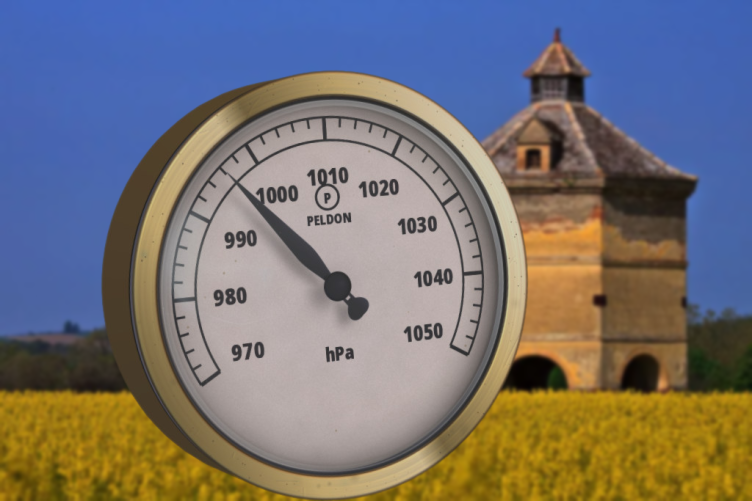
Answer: 996 hPa
